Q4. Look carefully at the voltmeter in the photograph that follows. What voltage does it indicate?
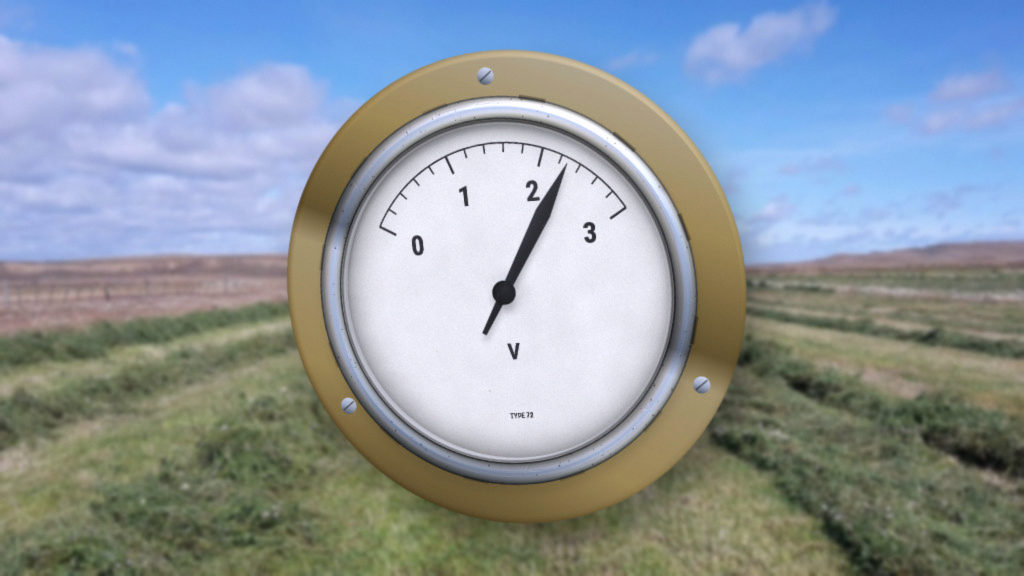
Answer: 2.3 V
